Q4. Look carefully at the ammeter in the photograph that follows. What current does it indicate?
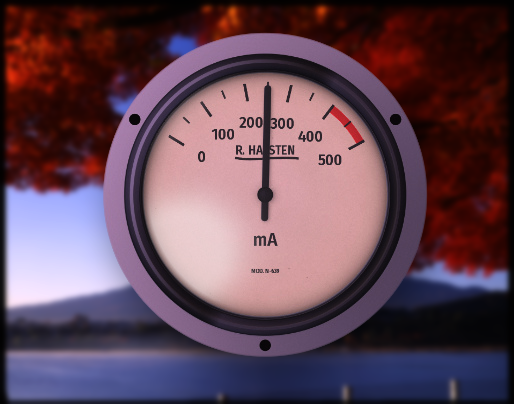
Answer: 250 mA
